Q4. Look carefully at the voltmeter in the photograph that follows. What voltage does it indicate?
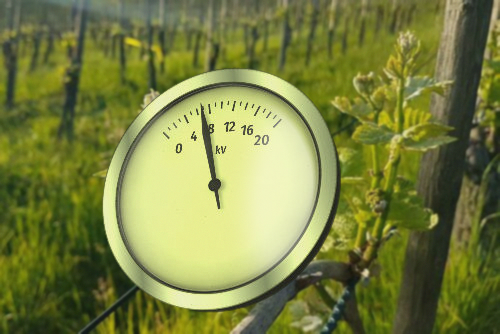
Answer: 7 kV
